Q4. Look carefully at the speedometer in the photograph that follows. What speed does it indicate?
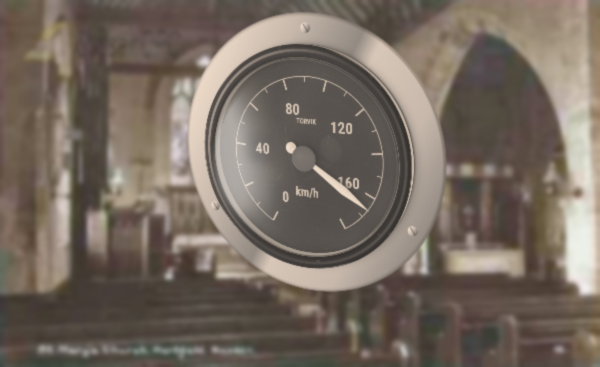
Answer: 165 km/h
